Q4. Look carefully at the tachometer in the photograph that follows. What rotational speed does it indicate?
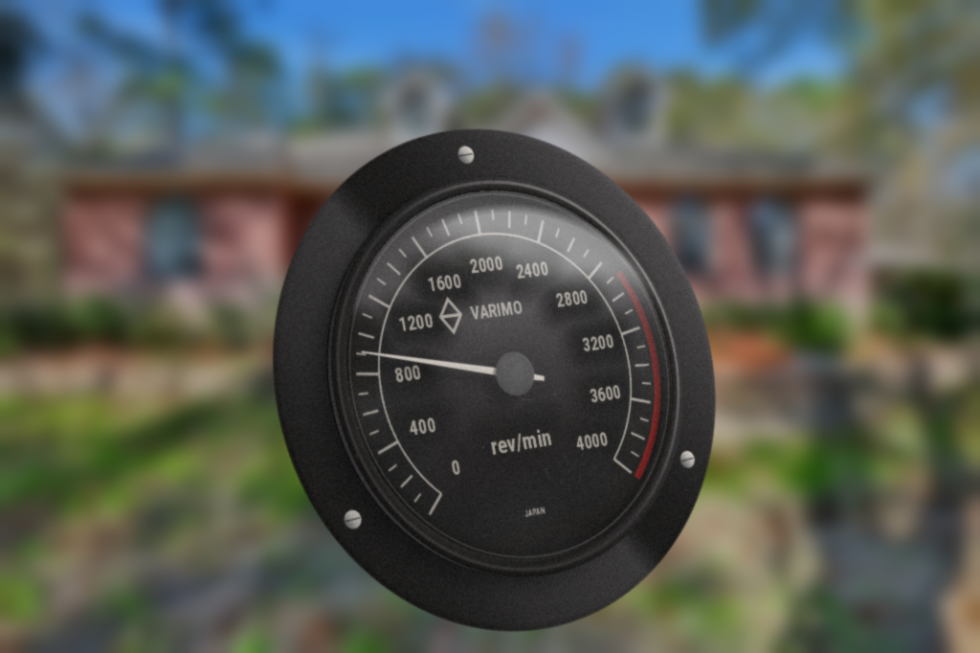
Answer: 900 rpm
